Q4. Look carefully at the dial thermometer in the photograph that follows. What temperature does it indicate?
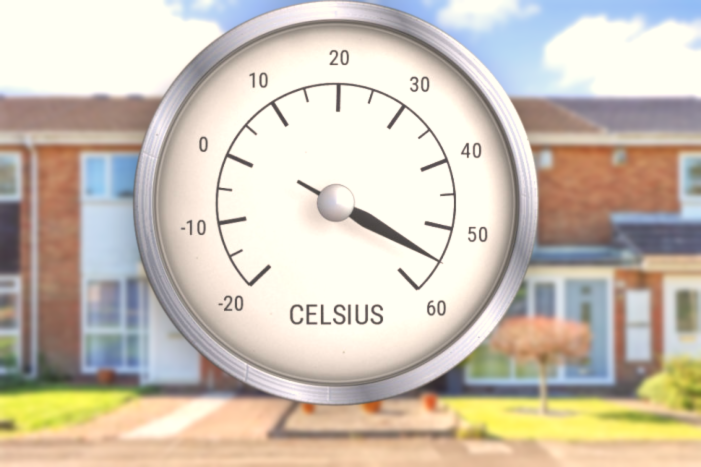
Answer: 55 °C
